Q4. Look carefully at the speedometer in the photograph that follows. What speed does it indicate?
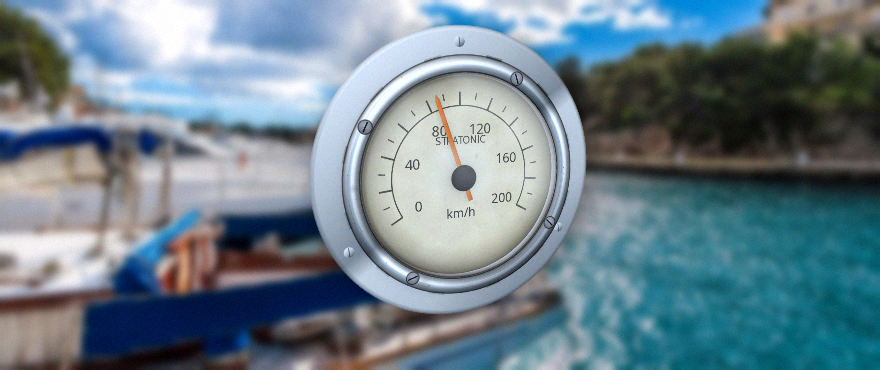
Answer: 85 km/h
